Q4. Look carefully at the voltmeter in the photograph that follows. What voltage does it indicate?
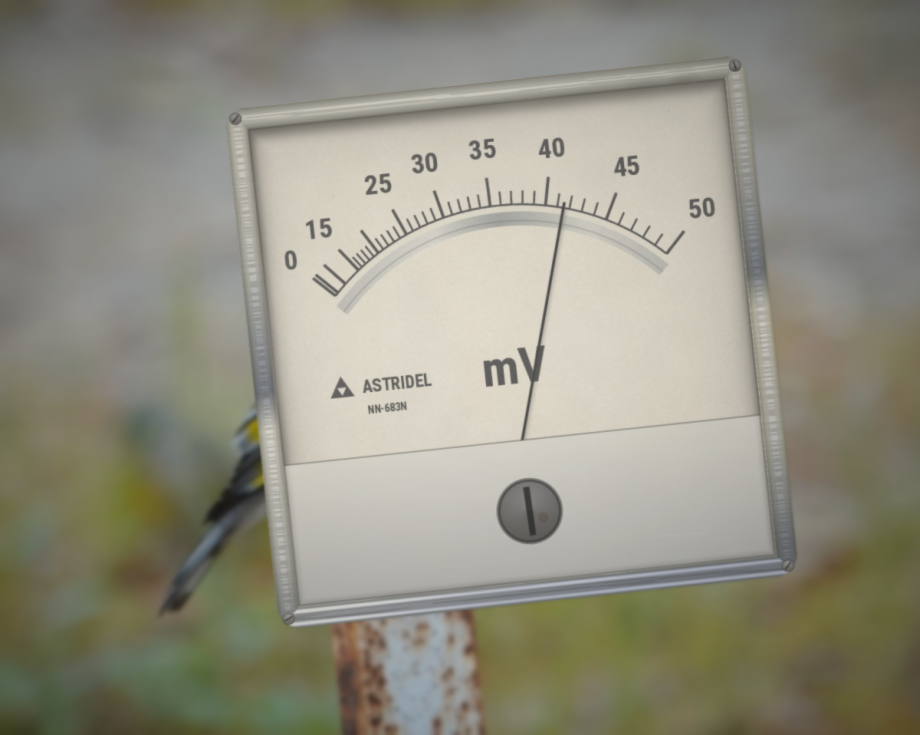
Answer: 41.5 mV
